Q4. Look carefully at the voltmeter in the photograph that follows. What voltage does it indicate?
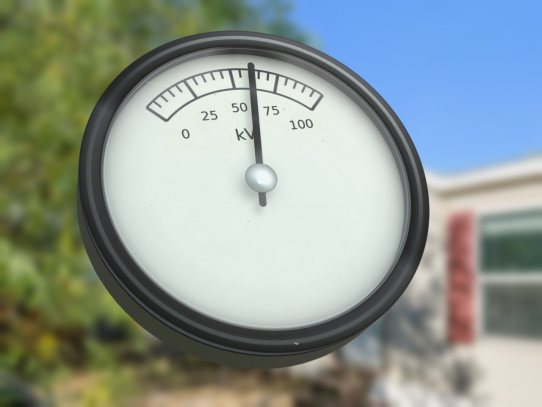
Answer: 60 kV
